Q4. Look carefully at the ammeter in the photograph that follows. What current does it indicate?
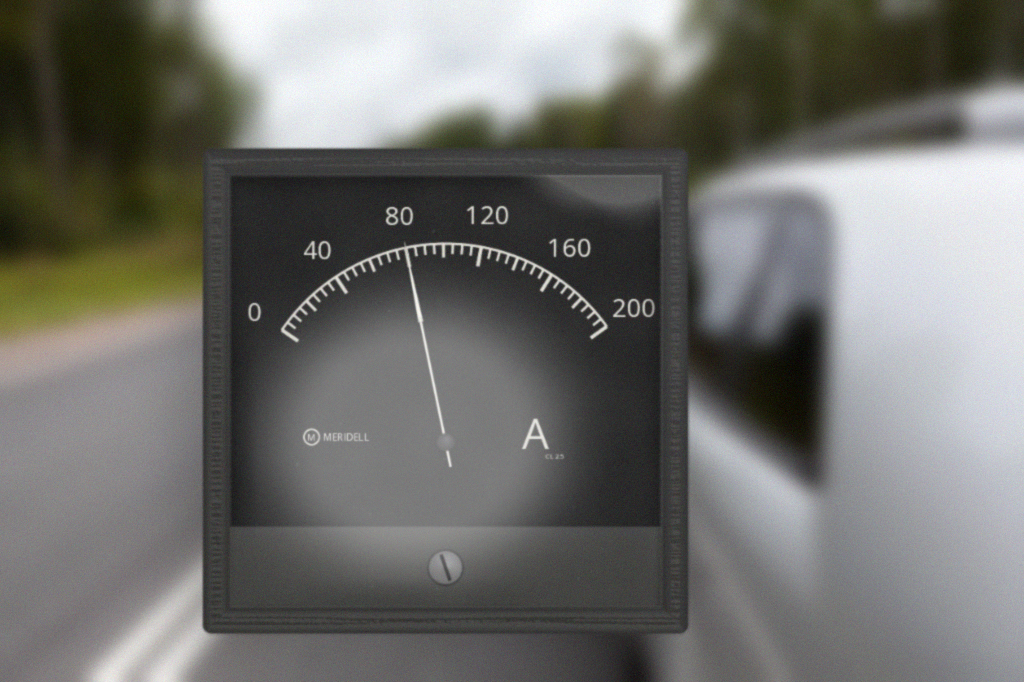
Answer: 80 A
